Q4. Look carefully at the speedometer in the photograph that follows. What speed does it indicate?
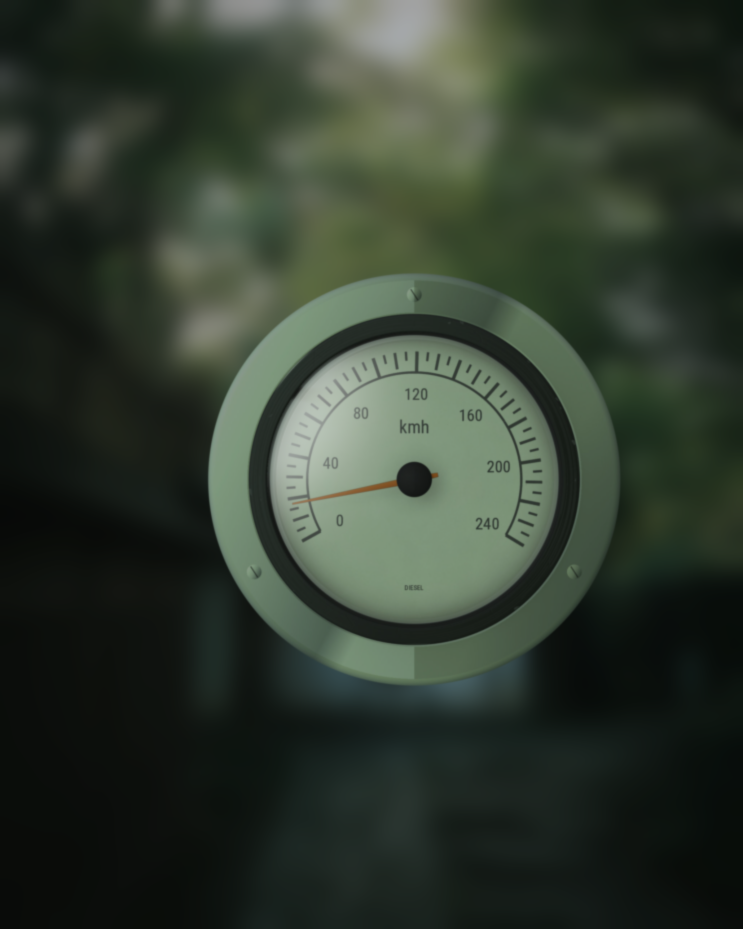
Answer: 17.5 km/h
